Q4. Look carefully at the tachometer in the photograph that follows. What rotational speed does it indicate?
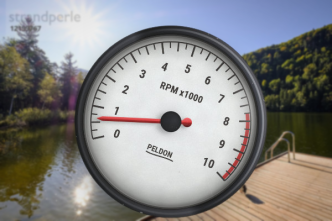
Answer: 625 rpm
